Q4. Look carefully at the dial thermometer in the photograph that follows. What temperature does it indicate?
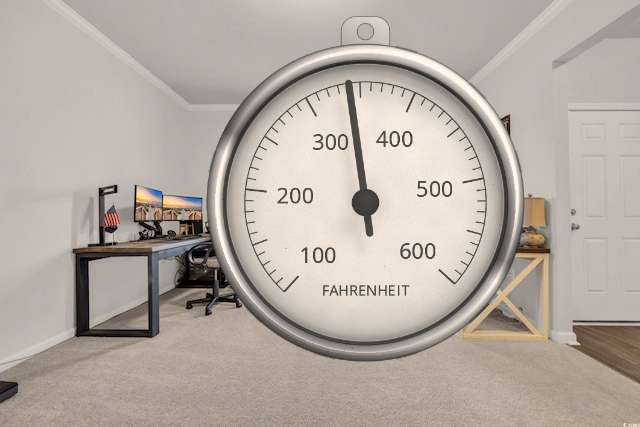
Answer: 340 °F
